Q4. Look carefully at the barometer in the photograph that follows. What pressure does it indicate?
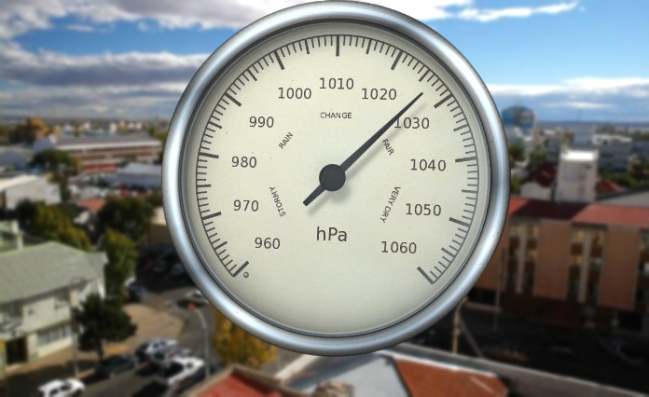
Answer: 1027 hPa
